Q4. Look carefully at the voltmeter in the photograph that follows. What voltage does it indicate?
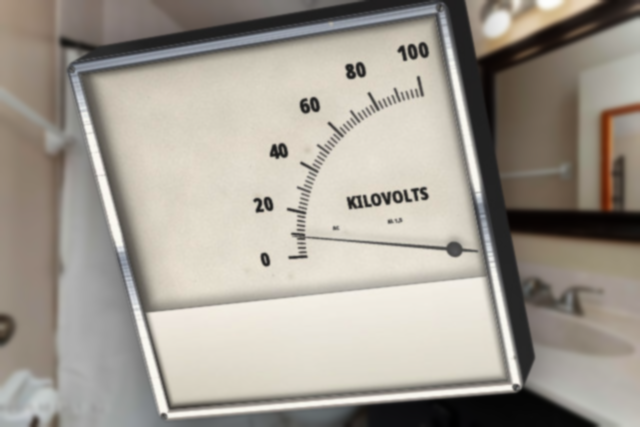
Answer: 10 kV
